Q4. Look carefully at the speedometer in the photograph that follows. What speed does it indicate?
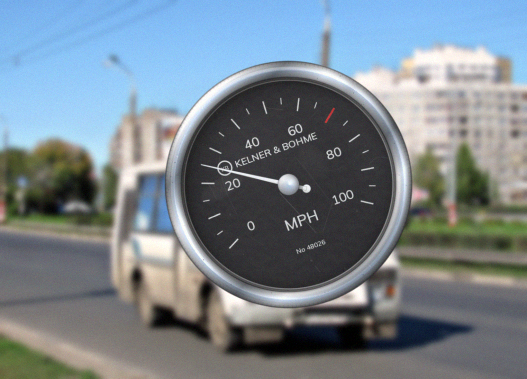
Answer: 25 mph
